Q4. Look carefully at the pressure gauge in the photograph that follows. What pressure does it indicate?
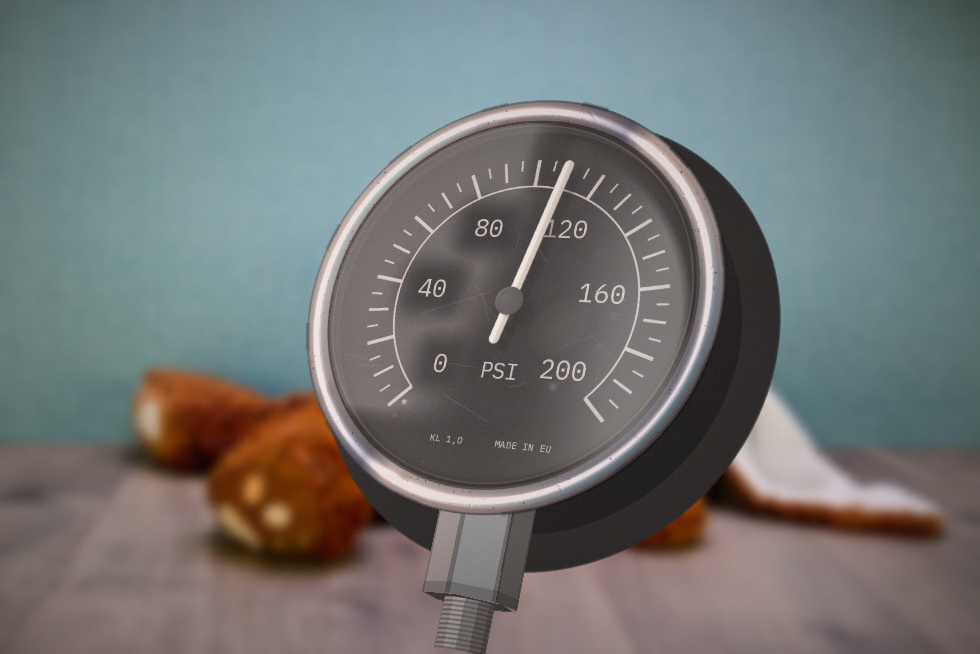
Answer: 110 psi
